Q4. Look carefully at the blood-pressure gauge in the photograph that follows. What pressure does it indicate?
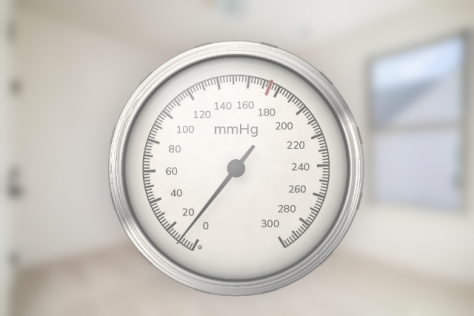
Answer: 10 mmHg
